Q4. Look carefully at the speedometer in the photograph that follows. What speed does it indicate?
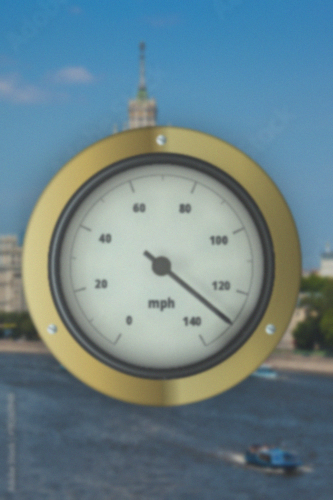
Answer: 130 mph
